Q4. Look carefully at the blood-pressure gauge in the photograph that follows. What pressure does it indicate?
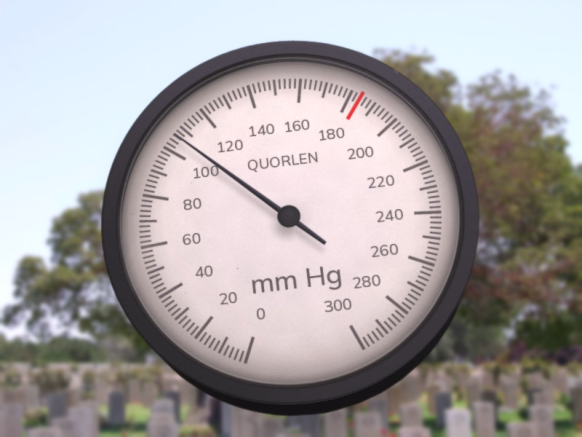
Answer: 106 mmHg
